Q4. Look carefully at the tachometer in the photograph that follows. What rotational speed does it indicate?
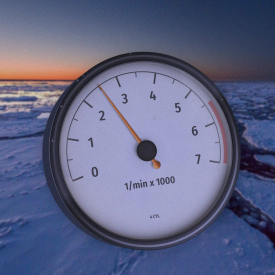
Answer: 2500 rpm
